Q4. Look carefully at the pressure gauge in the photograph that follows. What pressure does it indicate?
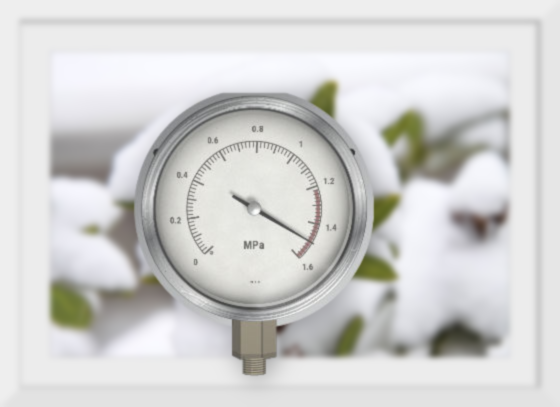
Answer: 1.5 MPa
